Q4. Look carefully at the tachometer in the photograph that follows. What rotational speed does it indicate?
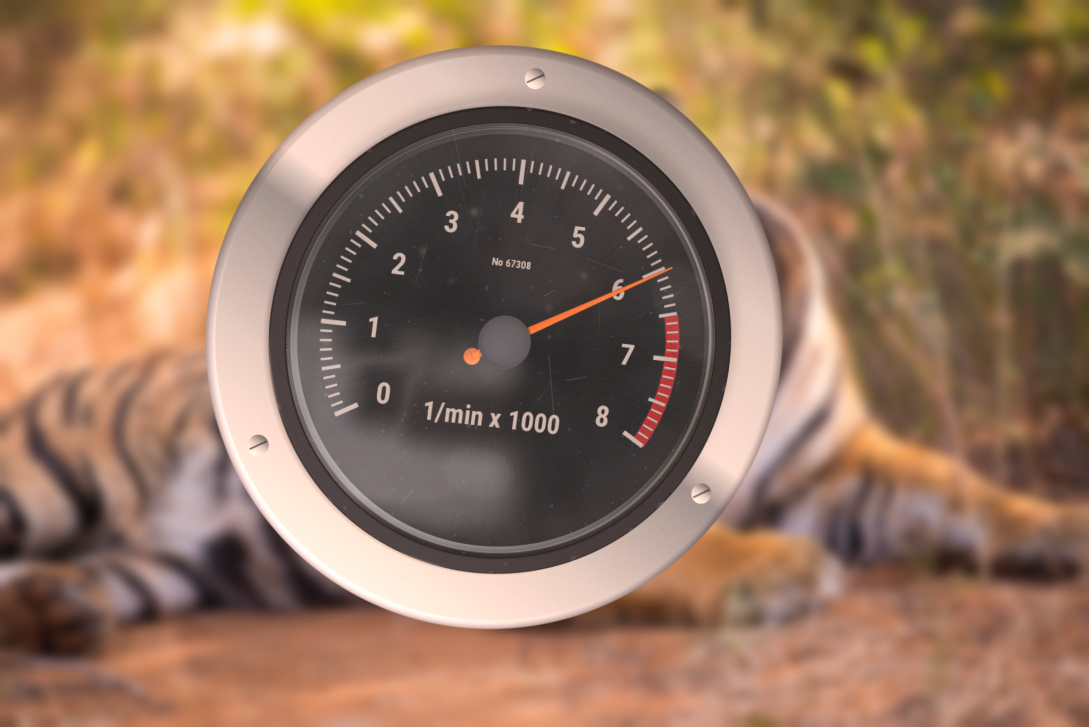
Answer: 6000 rpm
